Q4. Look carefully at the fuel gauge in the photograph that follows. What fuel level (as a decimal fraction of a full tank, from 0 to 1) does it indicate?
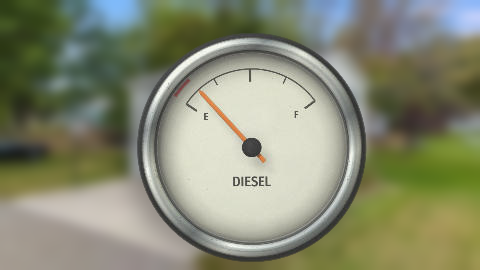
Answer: 0.125
